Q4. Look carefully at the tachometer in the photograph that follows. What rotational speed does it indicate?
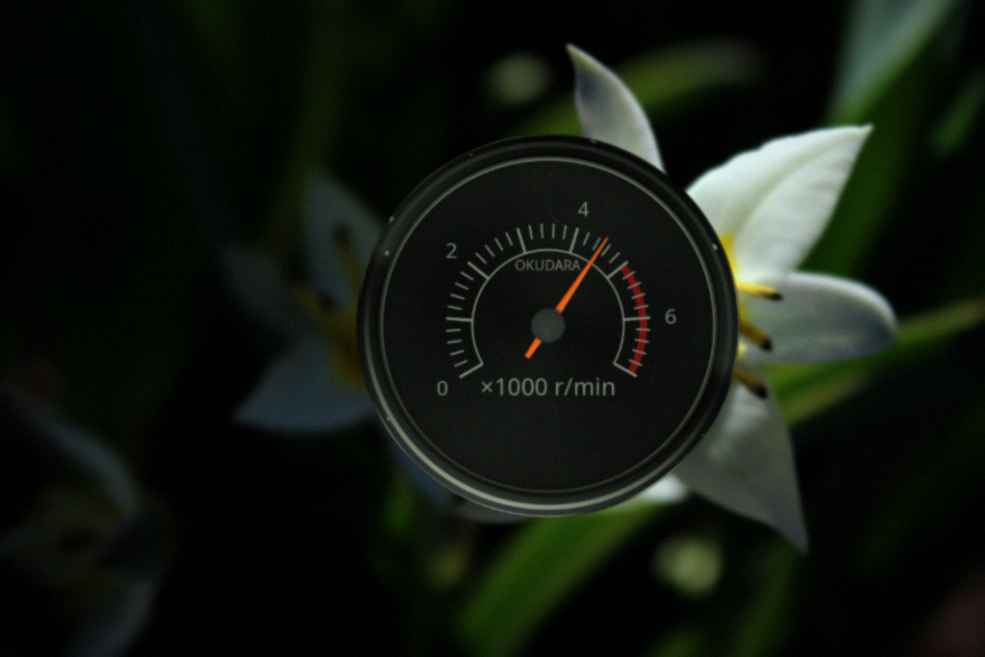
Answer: 4500 rpm
